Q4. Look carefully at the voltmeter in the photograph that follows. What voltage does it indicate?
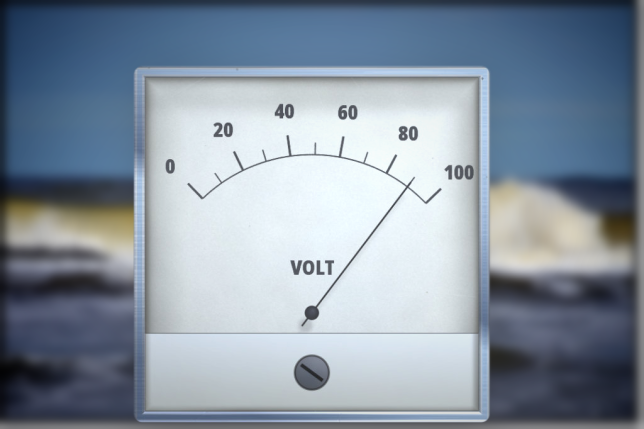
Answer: 90 V
